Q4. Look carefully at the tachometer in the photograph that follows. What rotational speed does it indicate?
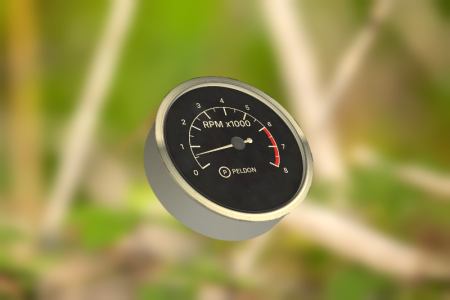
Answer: 500 rpm
